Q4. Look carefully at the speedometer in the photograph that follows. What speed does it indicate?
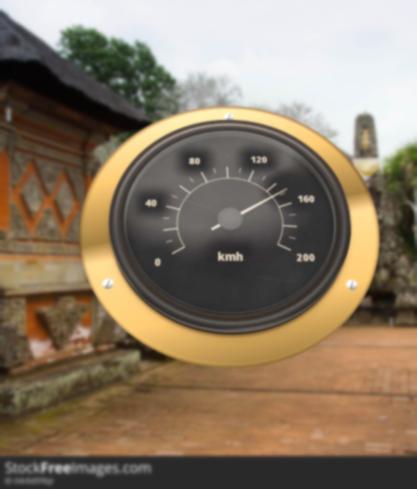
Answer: 150 km/h
